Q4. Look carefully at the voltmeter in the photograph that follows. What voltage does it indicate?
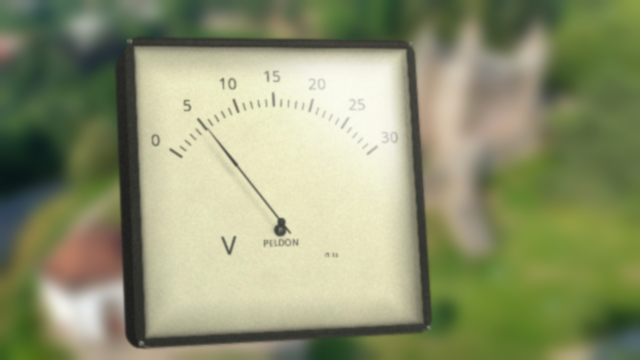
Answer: 5 V
